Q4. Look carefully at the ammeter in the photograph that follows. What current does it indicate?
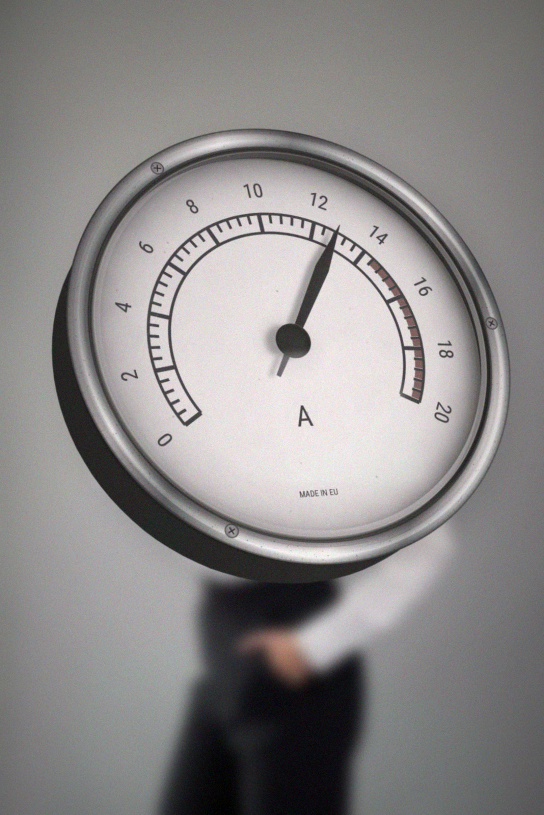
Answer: 12.8 A
